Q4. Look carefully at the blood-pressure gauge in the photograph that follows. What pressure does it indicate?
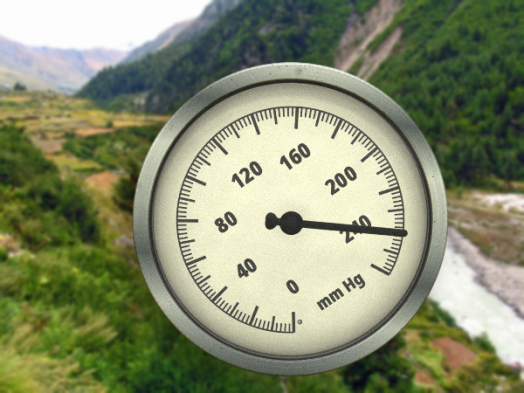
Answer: 240 mmHg
